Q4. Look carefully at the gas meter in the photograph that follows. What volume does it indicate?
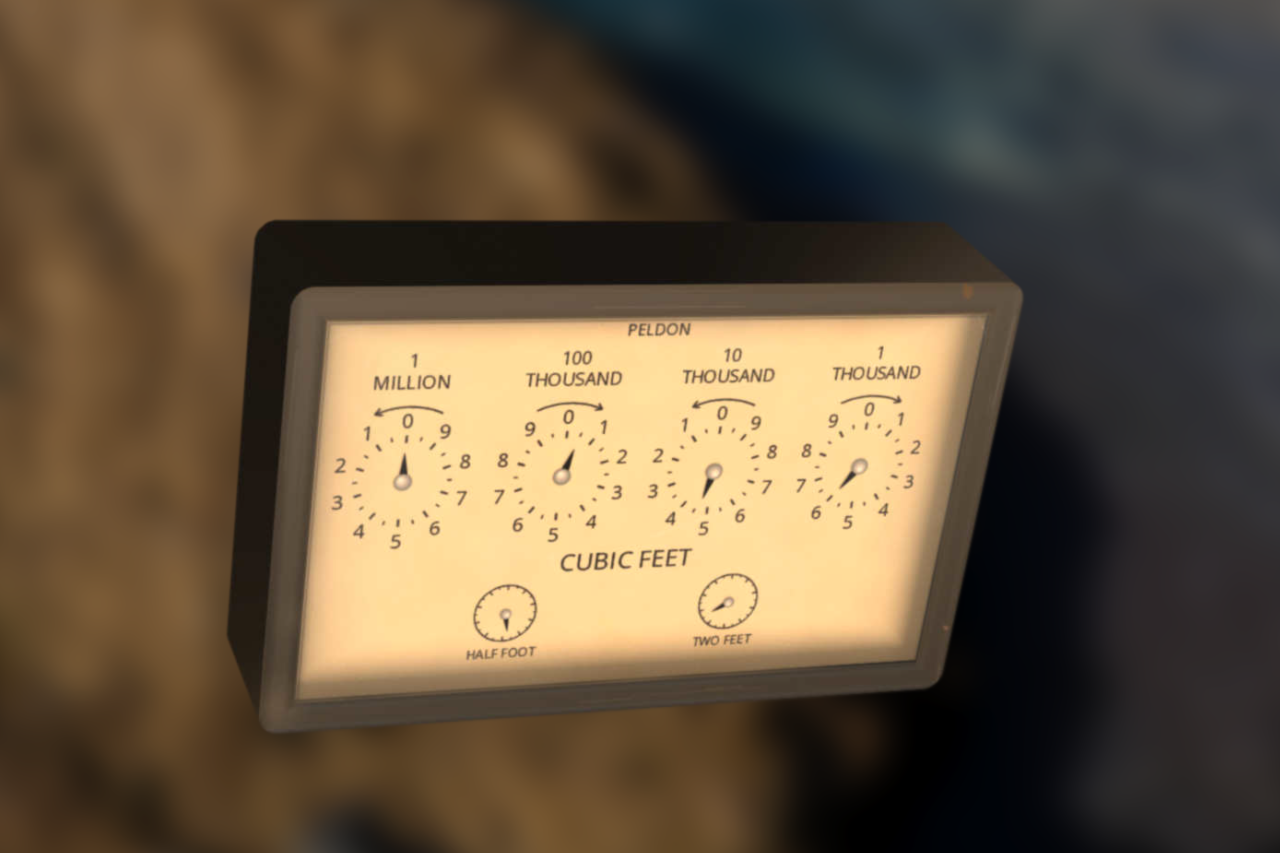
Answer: 4600 ft³
